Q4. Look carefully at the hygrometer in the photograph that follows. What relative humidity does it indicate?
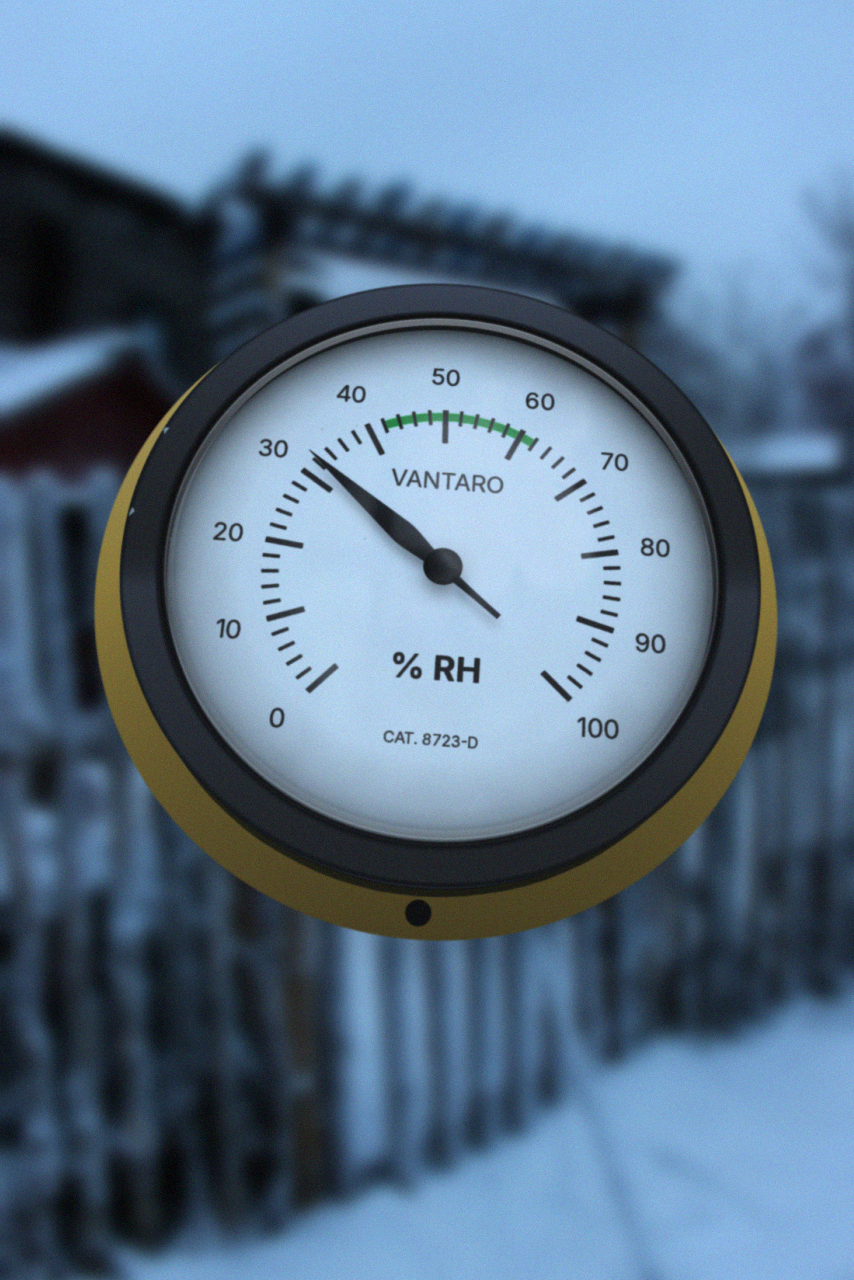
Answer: 32 %
